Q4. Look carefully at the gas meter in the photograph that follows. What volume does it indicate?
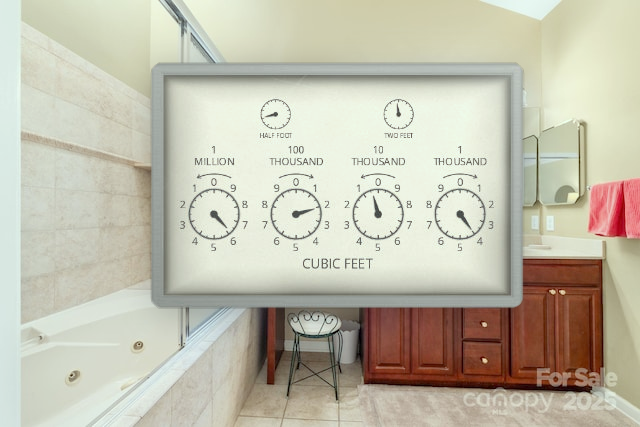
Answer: 620400 ft³
